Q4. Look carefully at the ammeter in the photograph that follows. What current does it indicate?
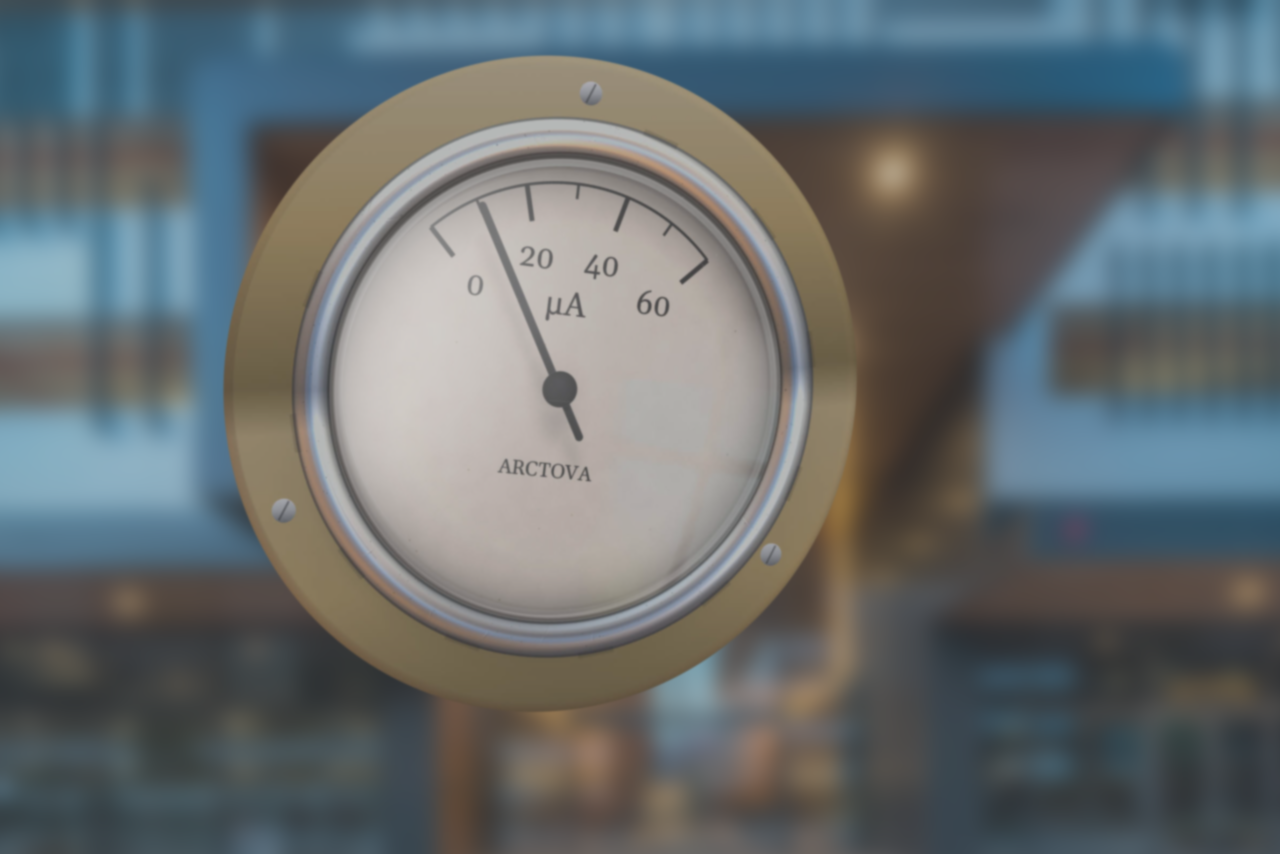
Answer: 10 µA
